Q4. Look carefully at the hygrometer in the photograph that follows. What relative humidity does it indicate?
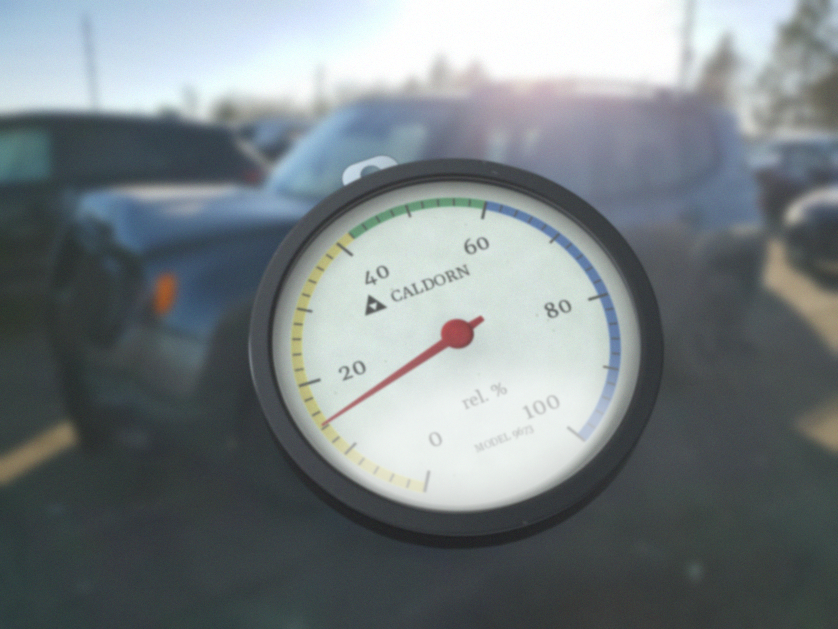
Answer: 14 %
